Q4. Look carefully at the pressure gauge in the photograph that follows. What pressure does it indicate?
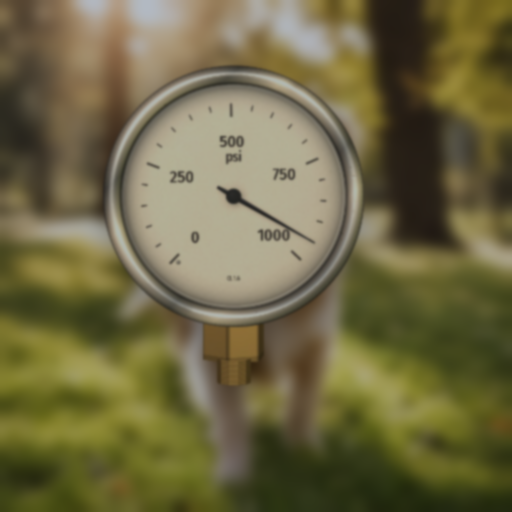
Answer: 950 psi
